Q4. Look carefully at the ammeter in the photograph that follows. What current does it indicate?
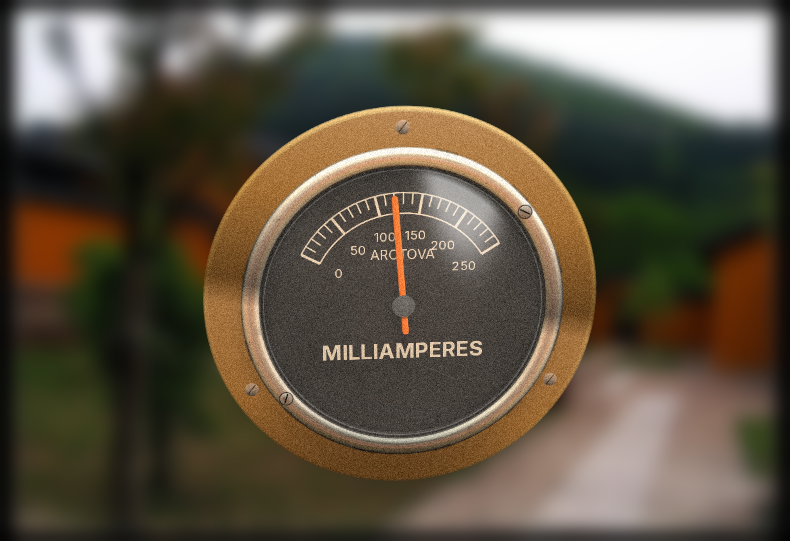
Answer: 120 mA
